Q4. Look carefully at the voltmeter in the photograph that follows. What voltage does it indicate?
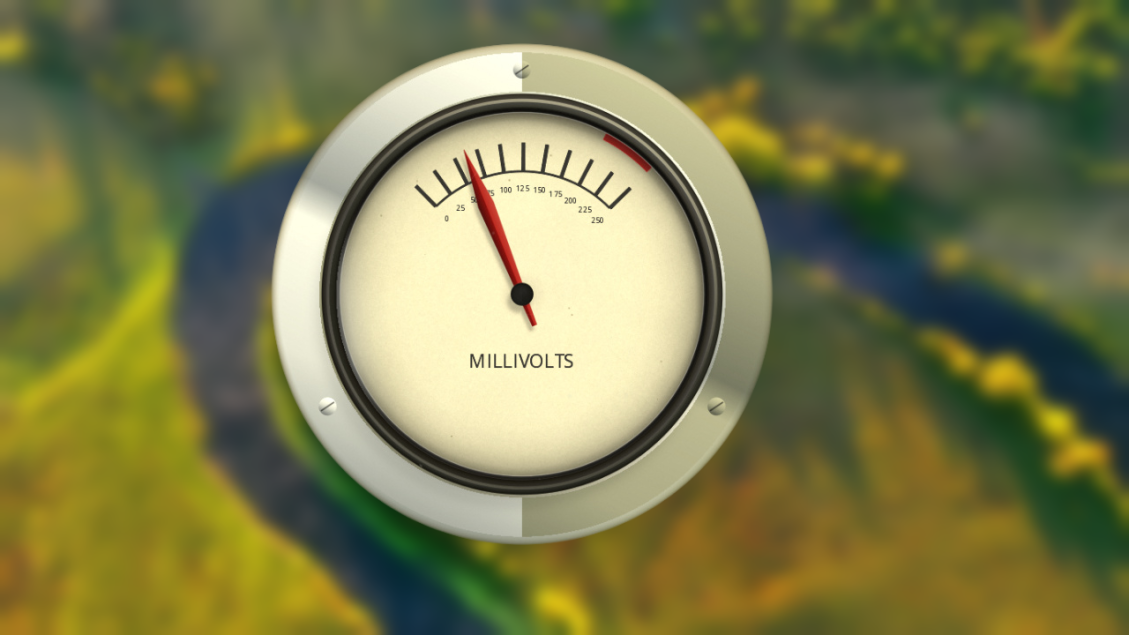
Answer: 62.5 mV
